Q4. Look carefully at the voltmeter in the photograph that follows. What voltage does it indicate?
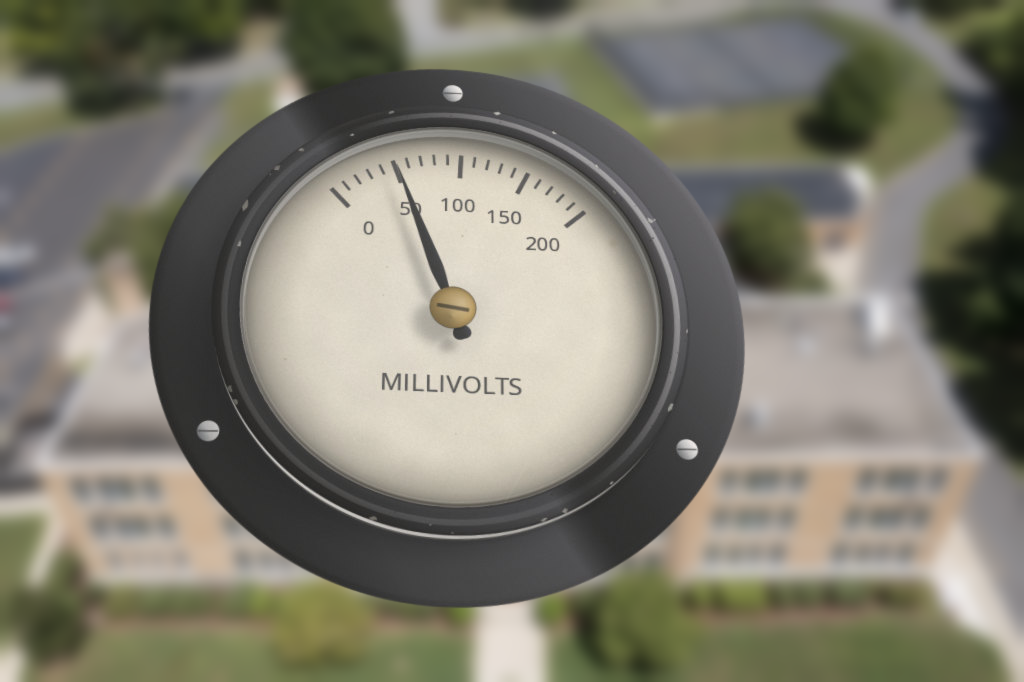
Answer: 50 mV
